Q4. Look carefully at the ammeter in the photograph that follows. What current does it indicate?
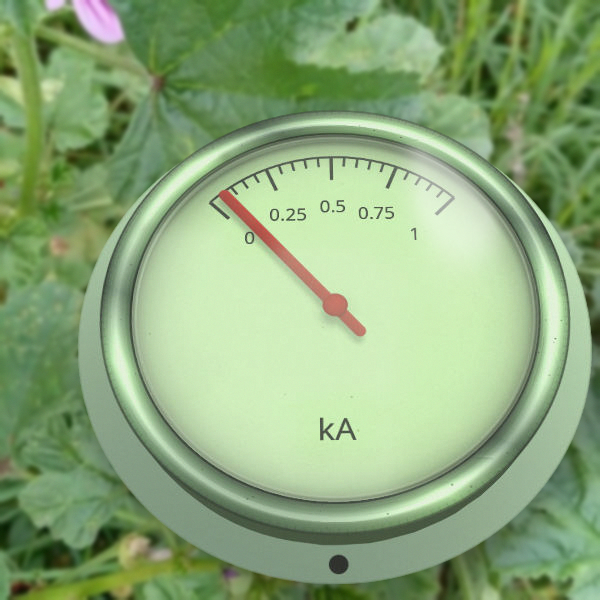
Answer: 0.05 kA
